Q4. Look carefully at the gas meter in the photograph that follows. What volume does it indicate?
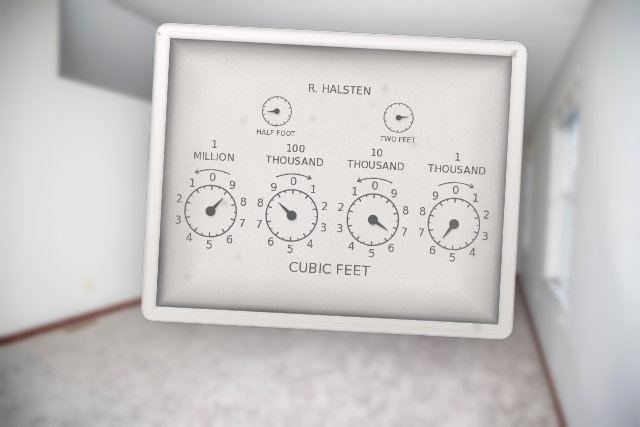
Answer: 886600 ft³
